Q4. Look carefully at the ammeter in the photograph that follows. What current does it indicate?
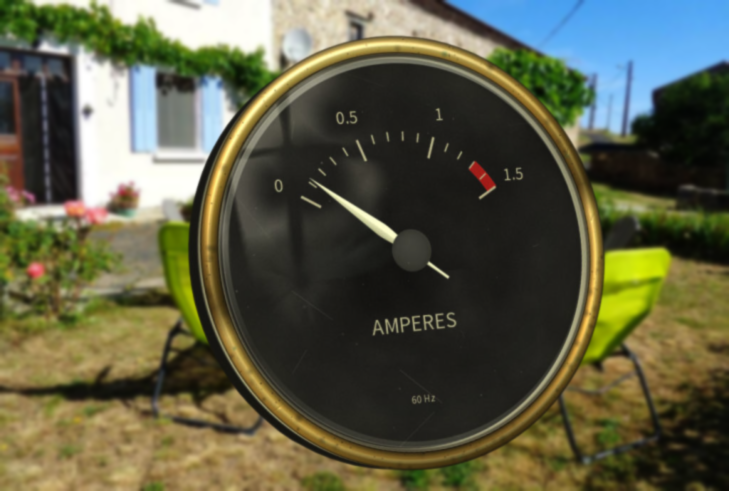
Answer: 0.1 A
